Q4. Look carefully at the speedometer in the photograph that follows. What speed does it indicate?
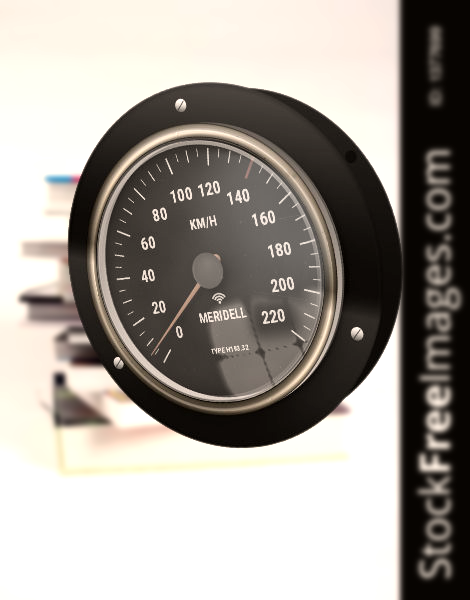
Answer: 5 km/h
